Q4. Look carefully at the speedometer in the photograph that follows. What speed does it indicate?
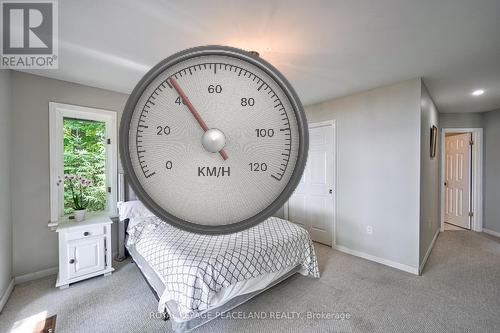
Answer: 42 km/h
